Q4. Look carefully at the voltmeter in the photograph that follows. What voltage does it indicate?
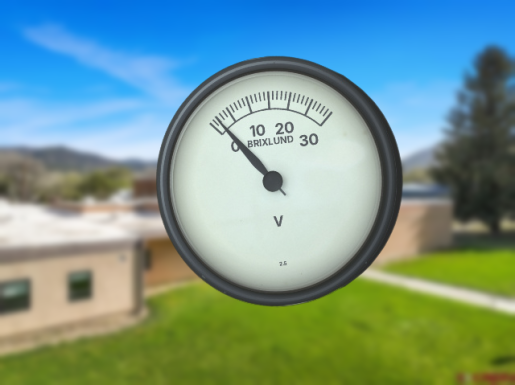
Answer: 2 V
